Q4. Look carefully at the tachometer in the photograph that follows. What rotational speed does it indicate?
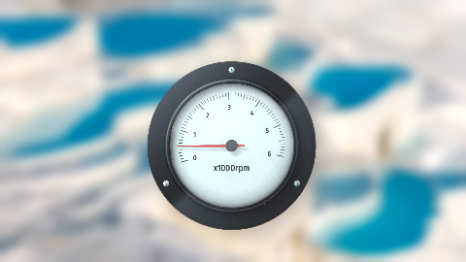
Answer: 500 rpm
